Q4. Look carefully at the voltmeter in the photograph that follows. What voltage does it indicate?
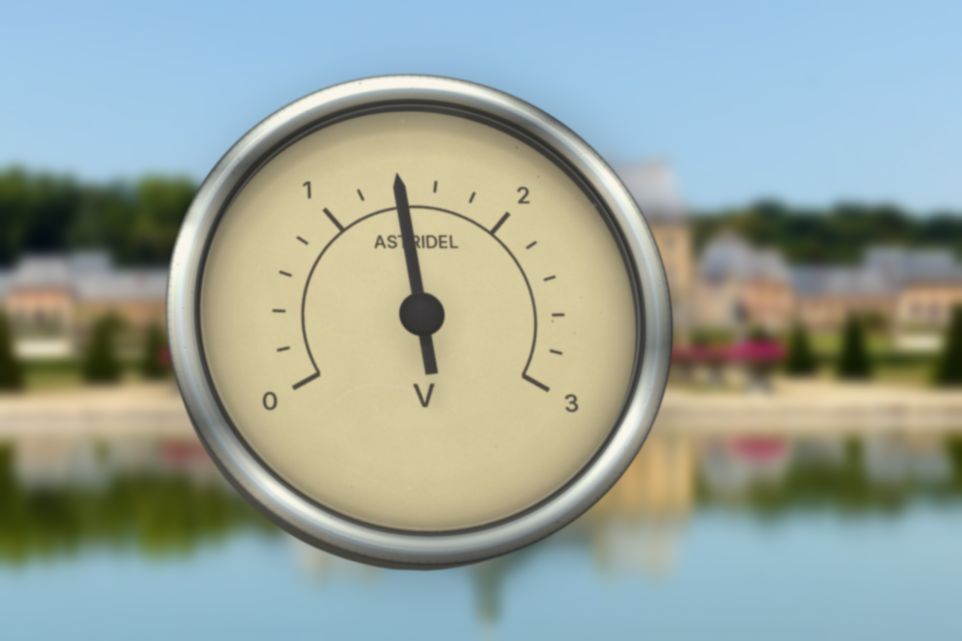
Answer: 1.4 V
